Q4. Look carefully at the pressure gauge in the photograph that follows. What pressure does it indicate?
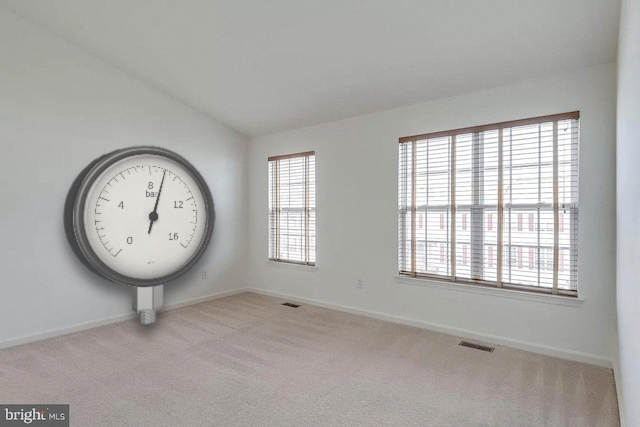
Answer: 9 bar
